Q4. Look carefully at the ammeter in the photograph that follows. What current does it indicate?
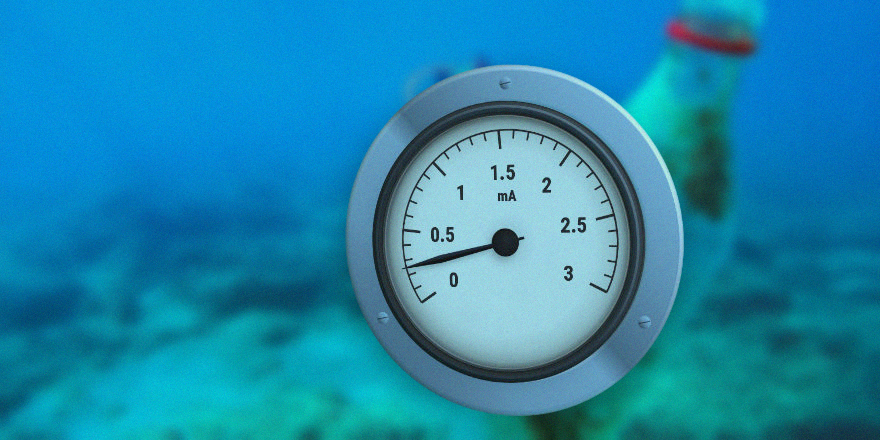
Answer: 0.25 mA
